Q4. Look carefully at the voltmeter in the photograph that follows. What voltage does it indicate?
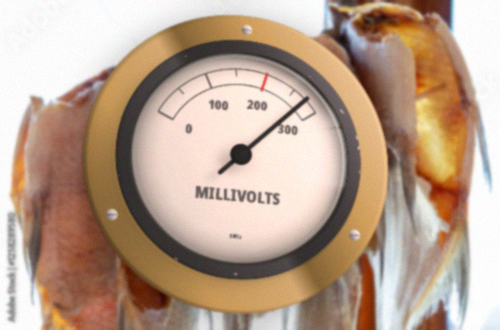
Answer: 275 mV
